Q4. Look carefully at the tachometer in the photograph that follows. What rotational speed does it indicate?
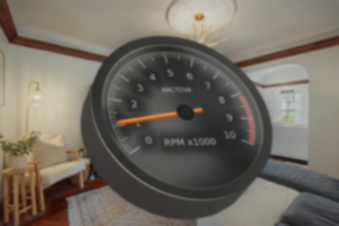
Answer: 1000 rpm
